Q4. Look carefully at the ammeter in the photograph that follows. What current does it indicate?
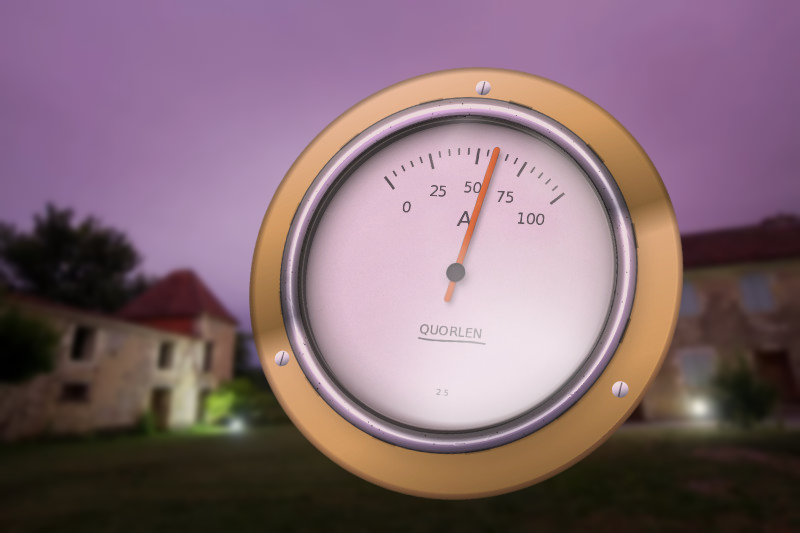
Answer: 60 A
